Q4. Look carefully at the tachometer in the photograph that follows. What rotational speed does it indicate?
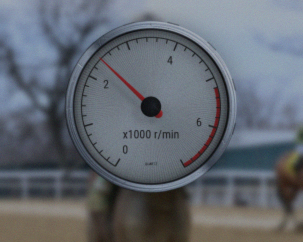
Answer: 2400 rpm
